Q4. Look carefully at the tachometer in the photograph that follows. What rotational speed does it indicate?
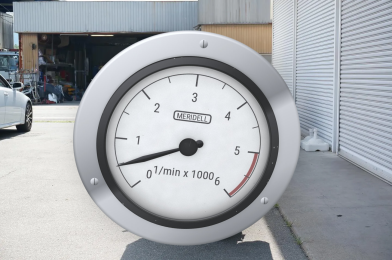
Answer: 500 rpm
